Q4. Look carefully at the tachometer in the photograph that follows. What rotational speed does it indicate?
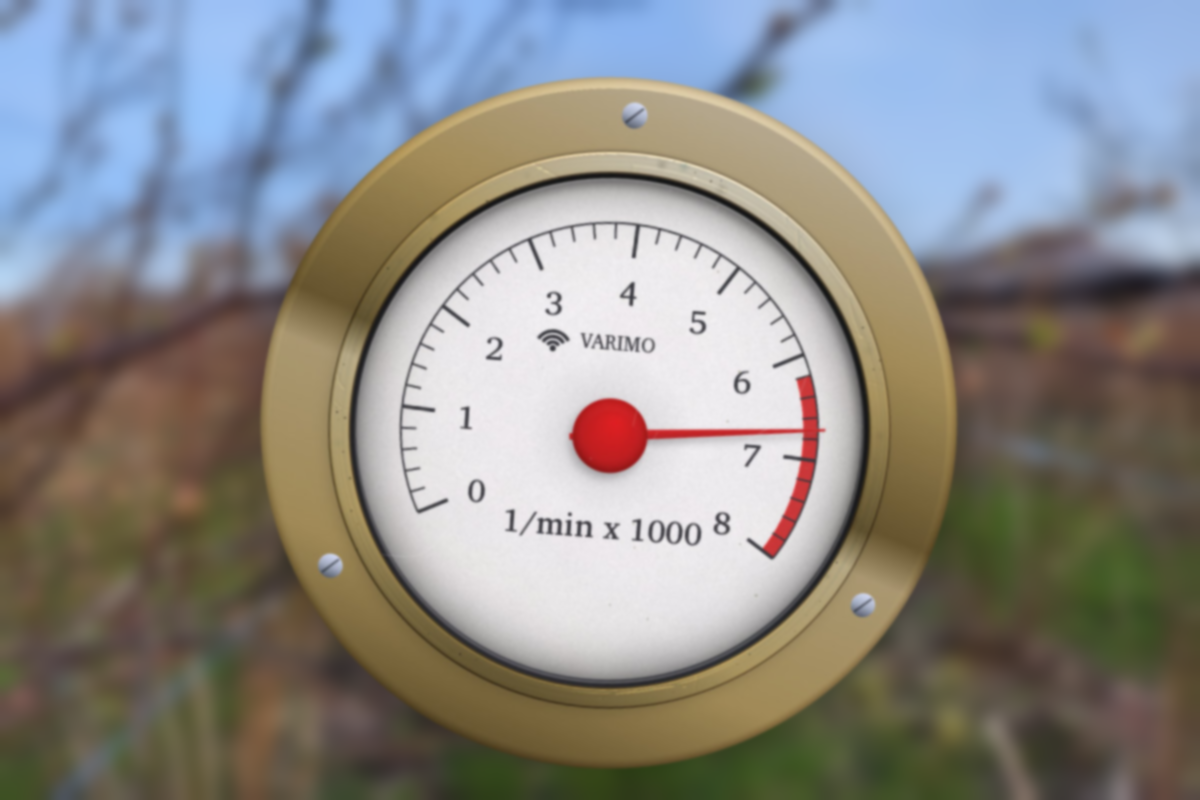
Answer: 6700 rpm
